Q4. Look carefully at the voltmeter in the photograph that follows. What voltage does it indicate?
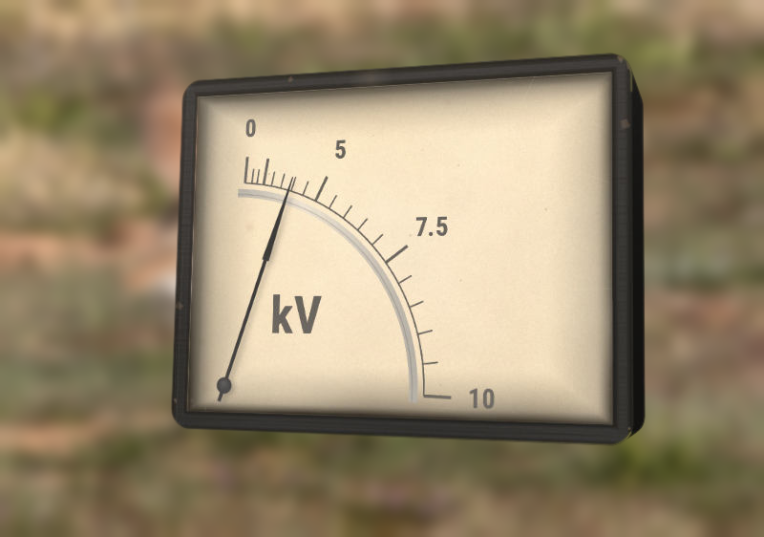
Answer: 4 kV
